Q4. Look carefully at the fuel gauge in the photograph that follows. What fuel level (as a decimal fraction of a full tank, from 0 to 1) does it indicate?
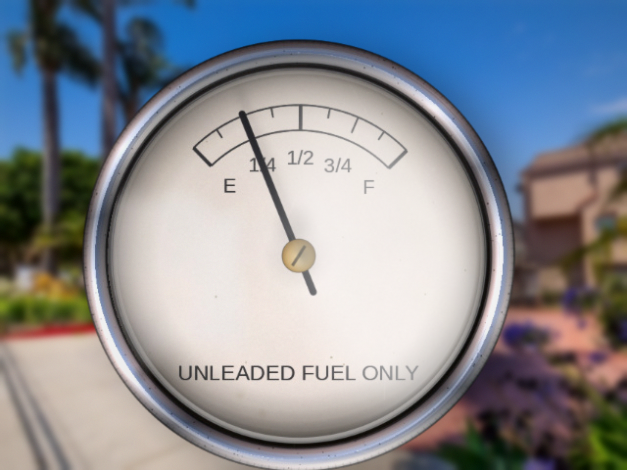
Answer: 0.25
